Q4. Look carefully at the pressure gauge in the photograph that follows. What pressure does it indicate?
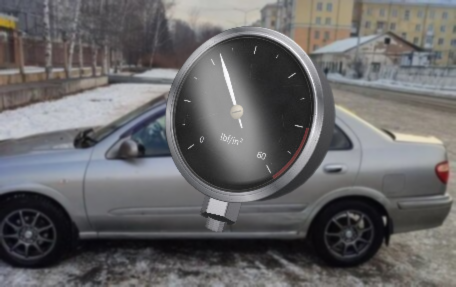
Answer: 22.5 psi
